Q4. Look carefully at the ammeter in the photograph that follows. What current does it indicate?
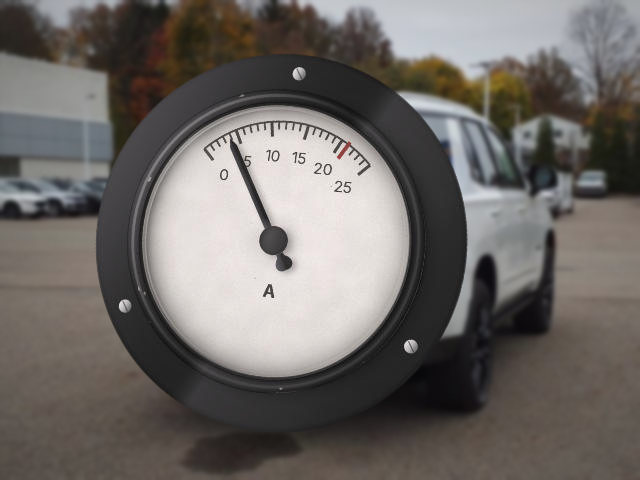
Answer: 4 A
